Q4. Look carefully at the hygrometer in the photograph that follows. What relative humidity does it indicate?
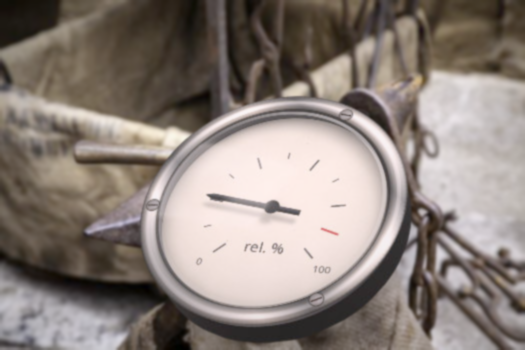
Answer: 20 %
